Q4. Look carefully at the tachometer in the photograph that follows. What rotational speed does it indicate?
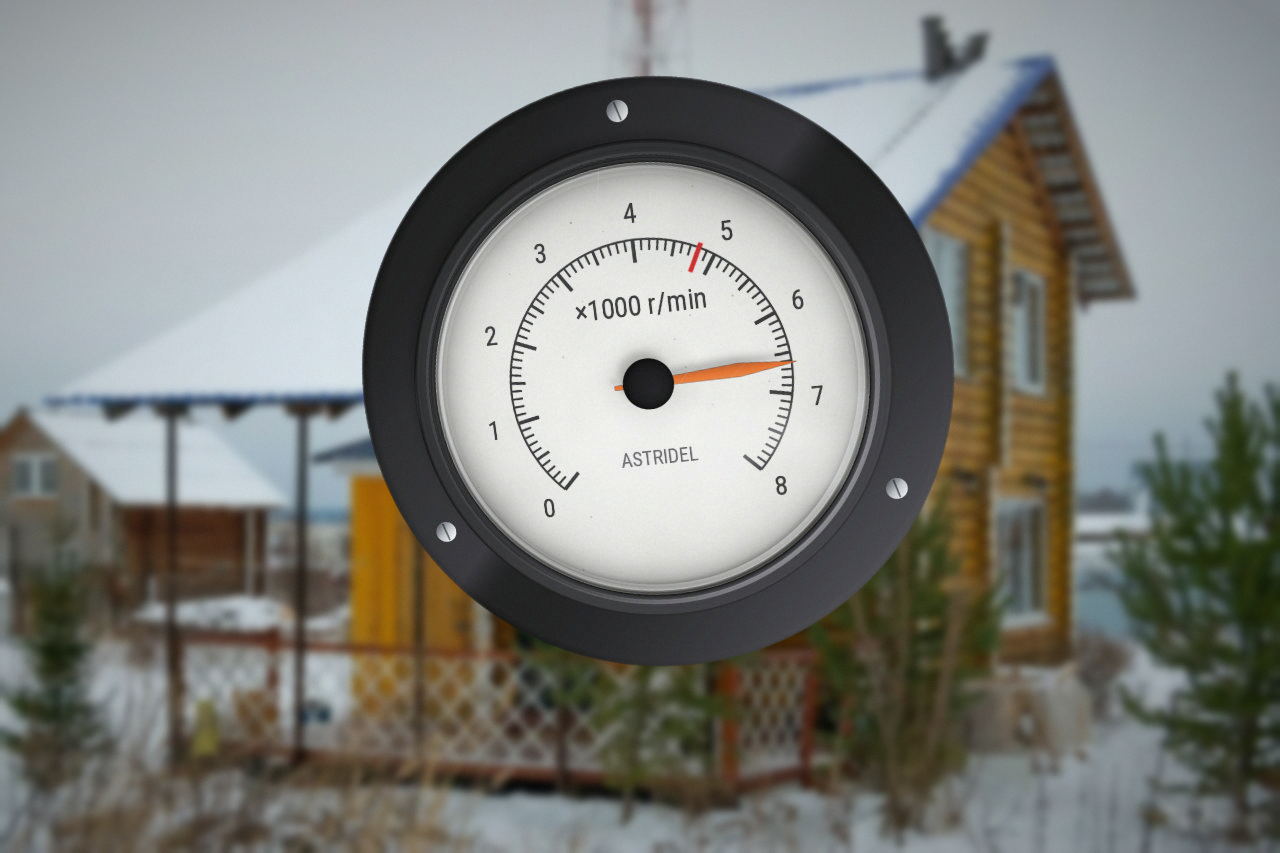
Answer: 6600 rpm
